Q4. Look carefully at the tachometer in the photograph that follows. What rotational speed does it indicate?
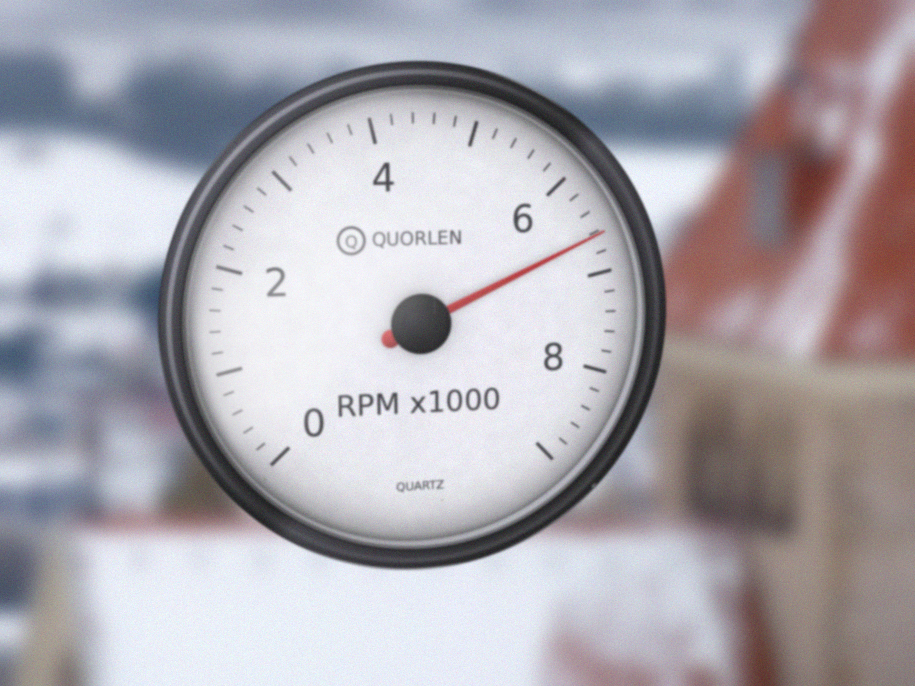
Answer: 6600 rpm
